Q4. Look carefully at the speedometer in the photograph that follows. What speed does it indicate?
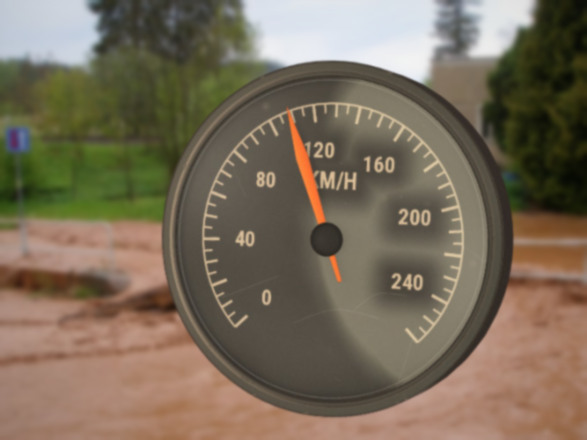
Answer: 110 km/h
